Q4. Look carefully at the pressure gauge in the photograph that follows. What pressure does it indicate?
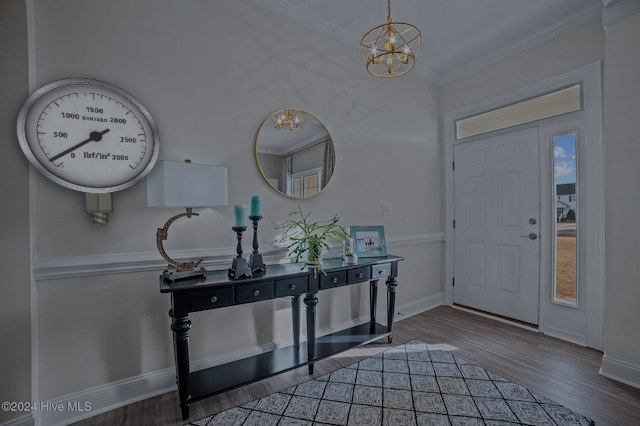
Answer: 100 psi
